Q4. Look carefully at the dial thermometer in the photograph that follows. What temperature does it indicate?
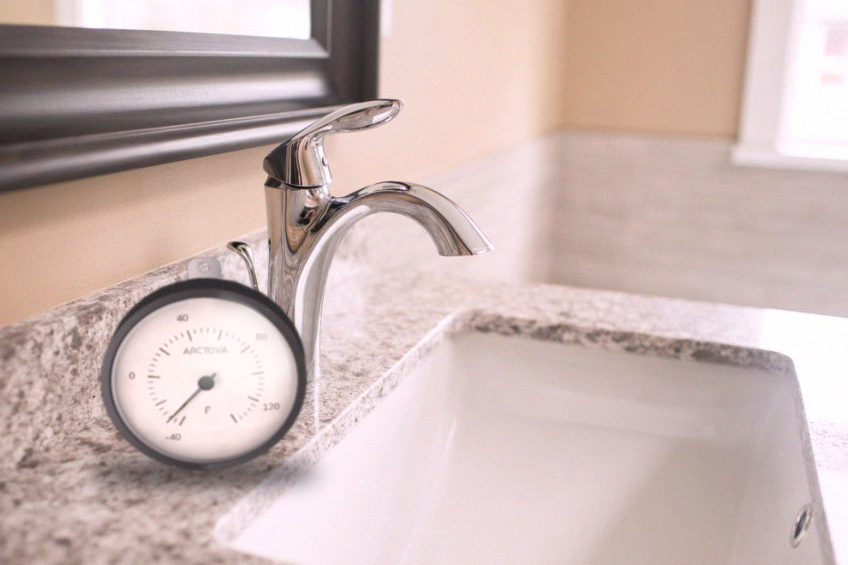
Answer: -32 °F
